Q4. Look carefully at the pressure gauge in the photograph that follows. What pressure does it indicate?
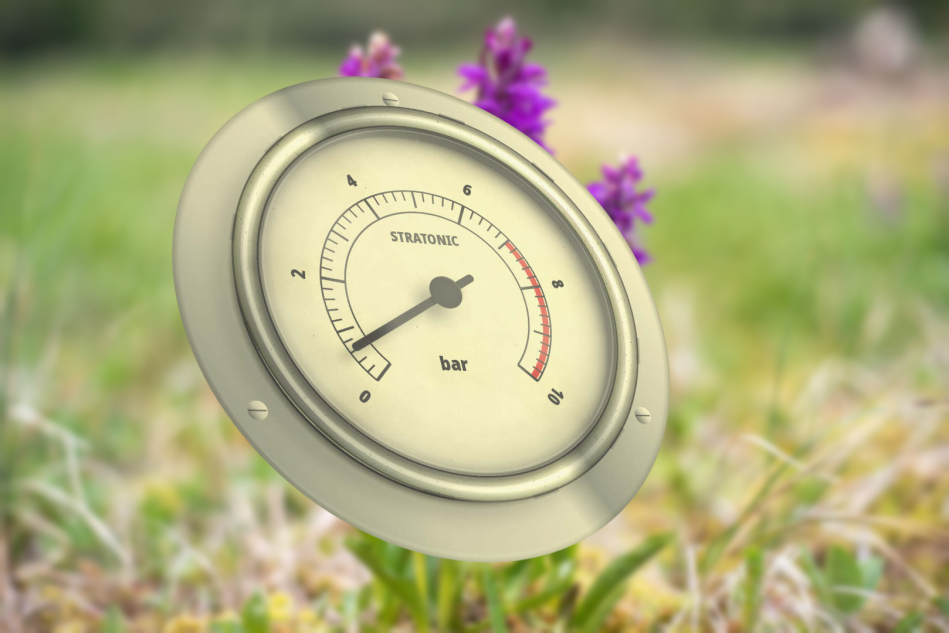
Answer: 0.6 bar
